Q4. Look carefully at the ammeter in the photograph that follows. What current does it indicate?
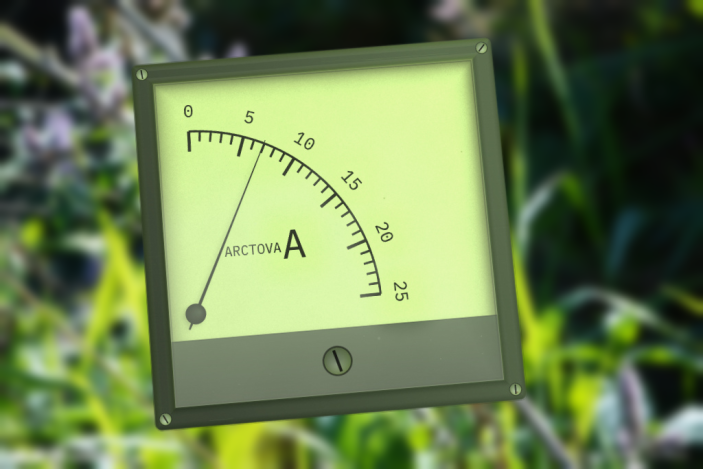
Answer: 7 A
